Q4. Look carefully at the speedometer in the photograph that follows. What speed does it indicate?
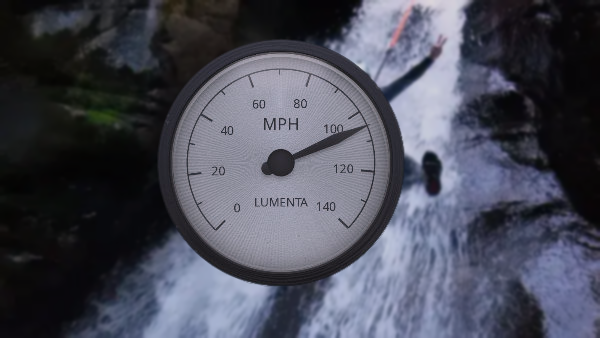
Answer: 105 mph
